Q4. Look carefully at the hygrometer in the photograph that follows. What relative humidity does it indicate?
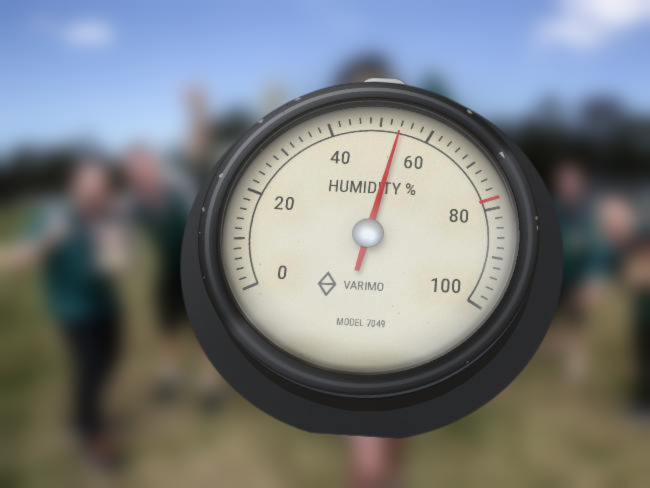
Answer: 54 %
